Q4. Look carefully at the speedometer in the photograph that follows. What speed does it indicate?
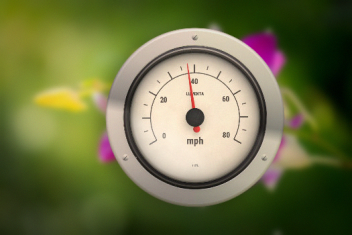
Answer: 37.5 mph
